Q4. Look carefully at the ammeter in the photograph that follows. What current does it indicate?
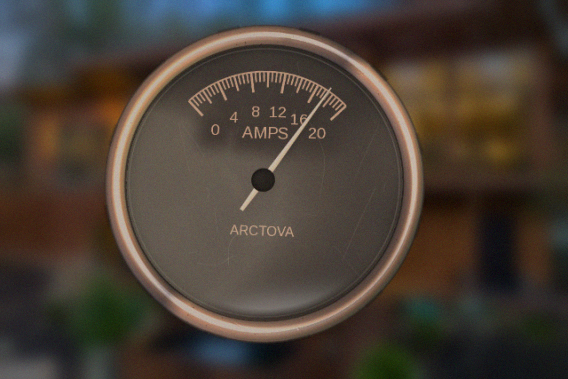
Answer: 17.5 A
